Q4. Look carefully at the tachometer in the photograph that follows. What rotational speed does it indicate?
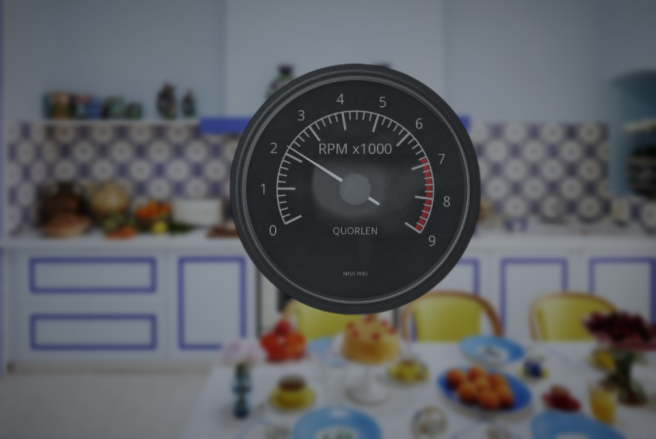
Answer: 2200 rpm
